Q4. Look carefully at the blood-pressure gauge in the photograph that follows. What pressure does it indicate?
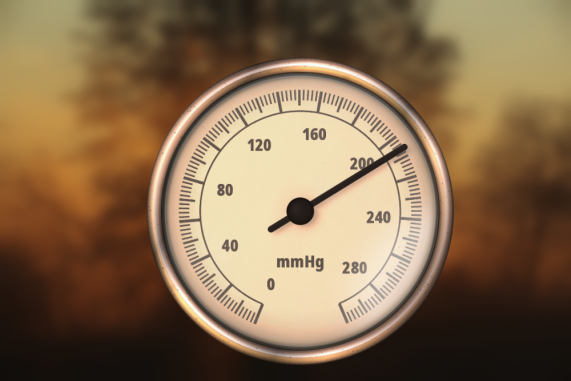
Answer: 206 mmHg
